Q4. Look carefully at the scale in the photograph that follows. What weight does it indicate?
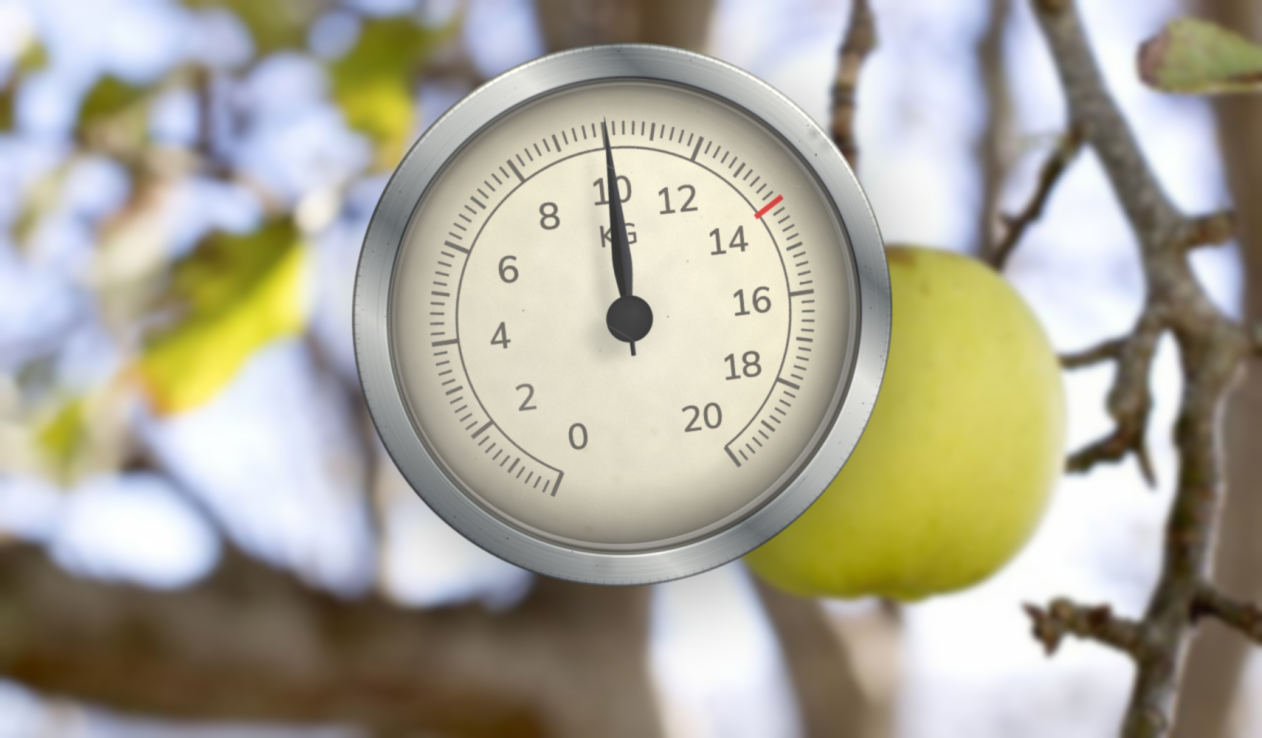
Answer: 10 kg
